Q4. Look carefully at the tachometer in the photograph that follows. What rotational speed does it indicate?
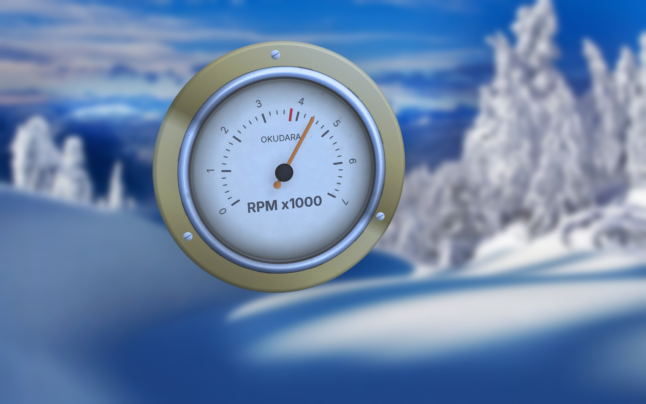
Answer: 4400 rpm
